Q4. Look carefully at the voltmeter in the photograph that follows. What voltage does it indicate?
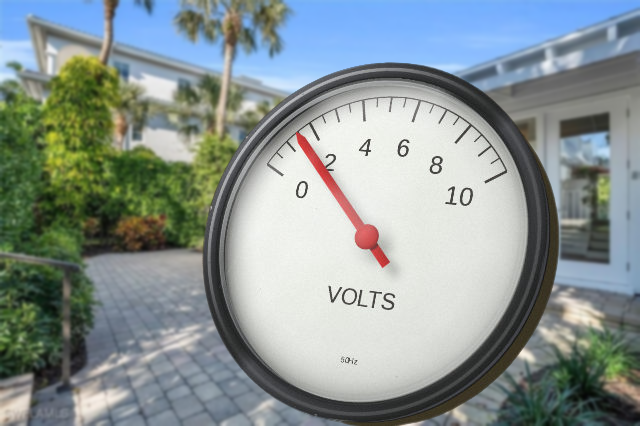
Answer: 1.5 V
